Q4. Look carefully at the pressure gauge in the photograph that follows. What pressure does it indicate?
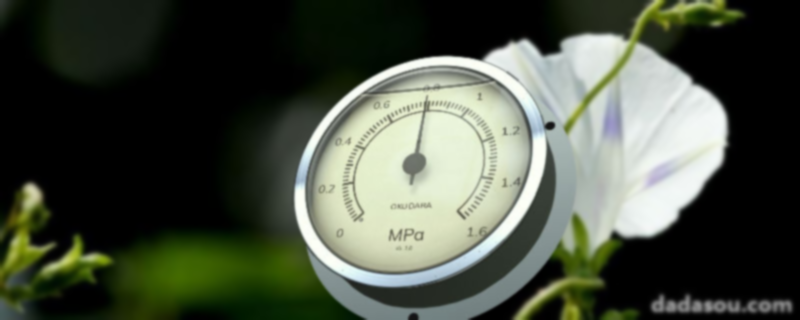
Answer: 0.8 MPa
